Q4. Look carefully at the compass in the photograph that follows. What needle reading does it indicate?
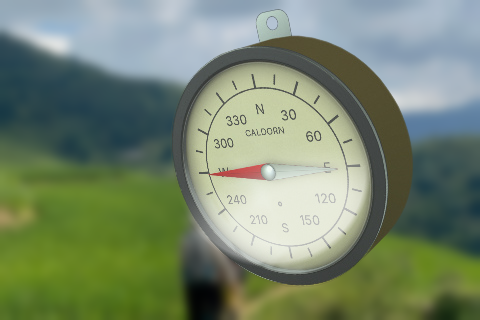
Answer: 270 °
